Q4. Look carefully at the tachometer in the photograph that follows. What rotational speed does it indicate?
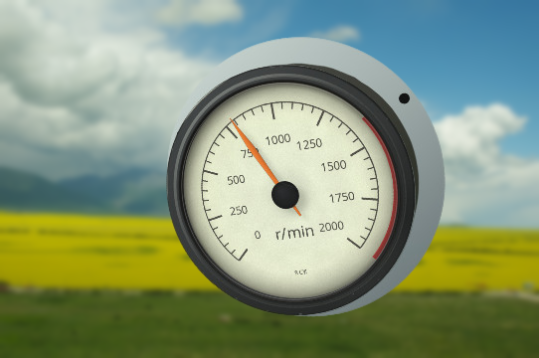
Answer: 800 rpm
